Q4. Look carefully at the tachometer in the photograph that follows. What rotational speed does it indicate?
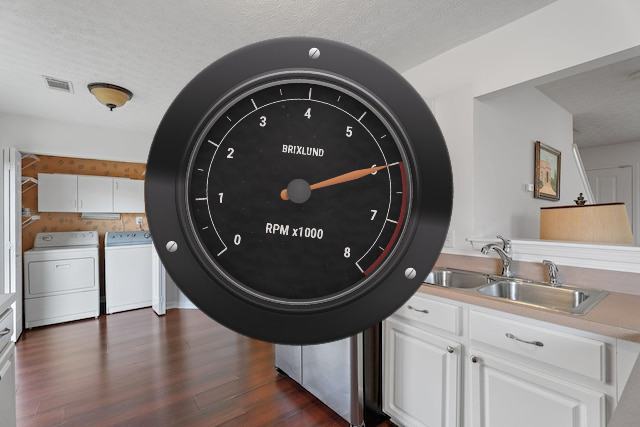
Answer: 6000 rpm
